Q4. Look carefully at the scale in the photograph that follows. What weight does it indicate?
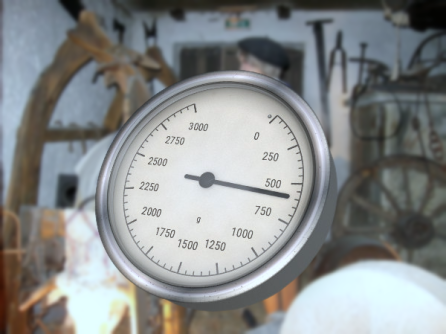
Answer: 600 g
